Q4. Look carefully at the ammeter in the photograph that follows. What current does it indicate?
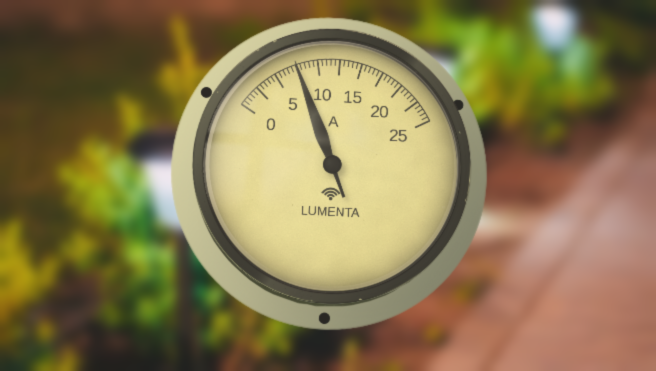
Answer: 7.5 A
